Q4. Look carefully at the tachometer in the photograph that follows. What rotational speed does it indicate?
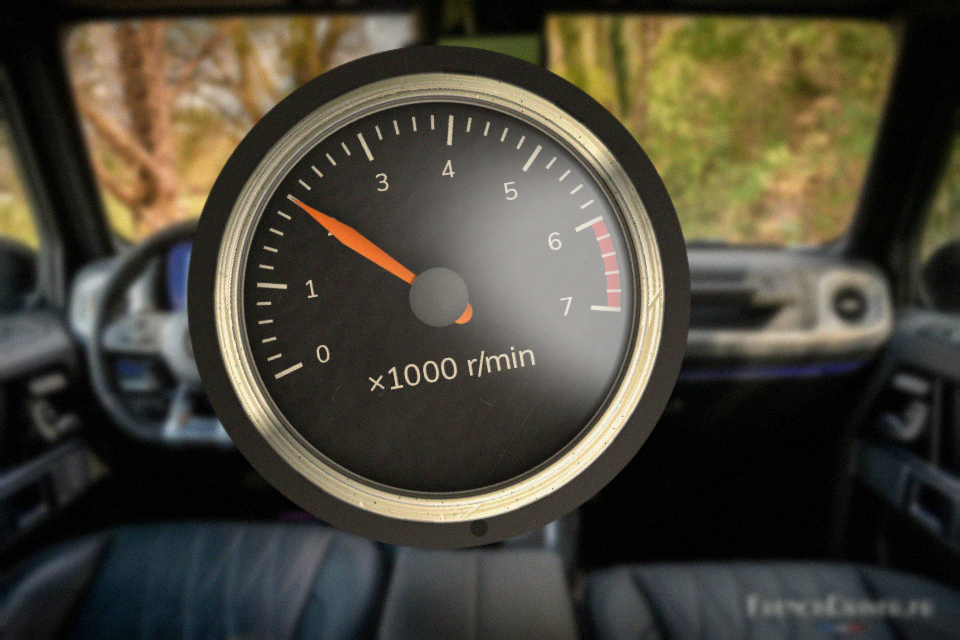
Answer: 2000 rpm
